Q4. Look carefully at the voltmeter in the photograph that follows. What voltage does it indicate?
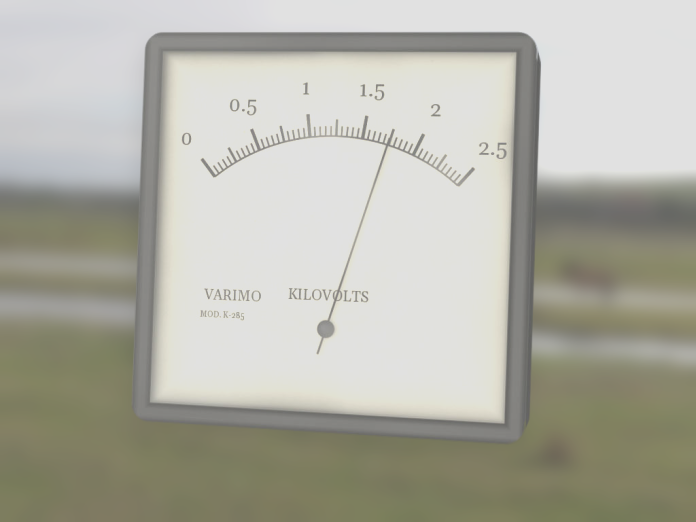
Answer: 1.75 kV
